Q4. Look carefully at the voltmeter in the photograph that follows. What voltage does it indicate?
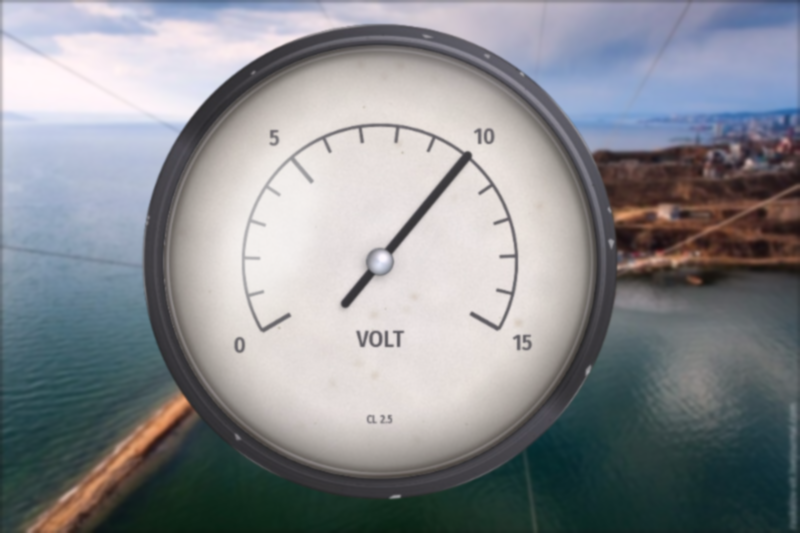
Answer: 10 V
